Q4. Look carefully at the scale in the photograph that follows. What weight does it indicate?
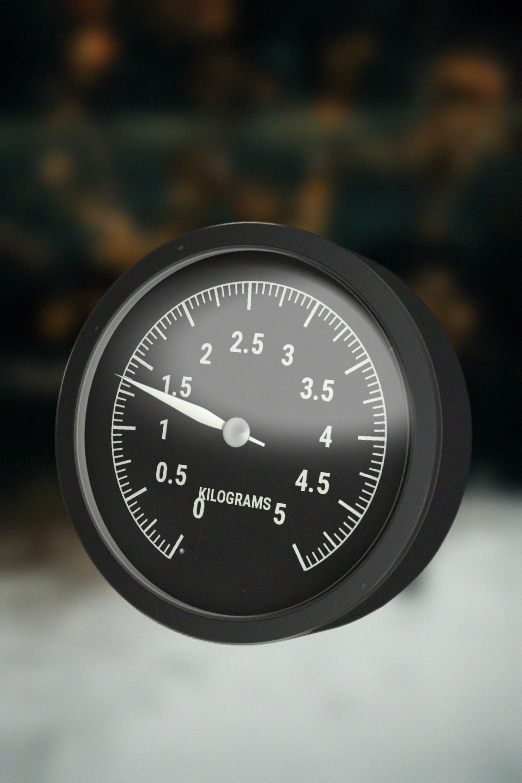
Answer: 1.35 kg
